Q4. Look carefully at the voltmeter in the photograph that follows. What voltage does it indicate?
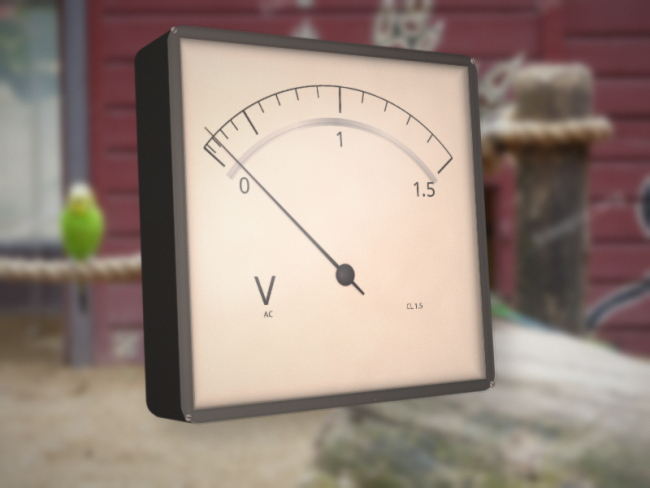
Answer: 0.2 V
